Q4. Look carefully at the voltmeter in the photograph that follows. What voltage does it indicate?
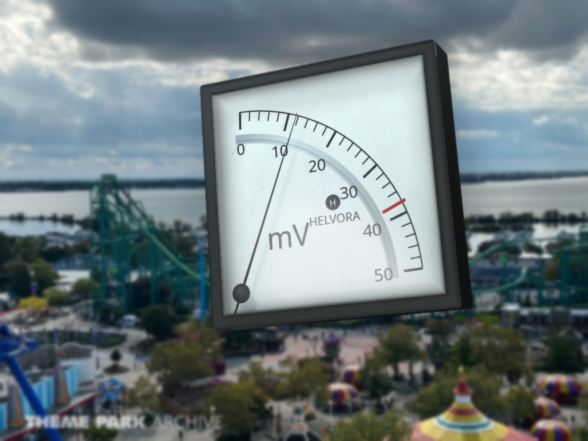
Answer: 12 mV
